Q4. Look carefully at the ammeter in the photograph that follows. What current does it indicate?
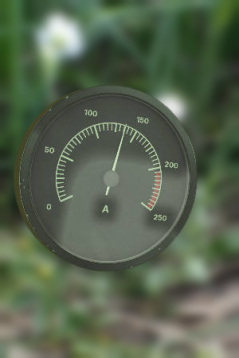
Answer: 135 A
